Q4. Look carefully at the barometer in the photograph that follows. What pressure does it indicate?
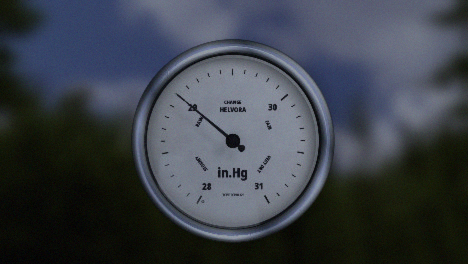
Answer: 29 inHg
